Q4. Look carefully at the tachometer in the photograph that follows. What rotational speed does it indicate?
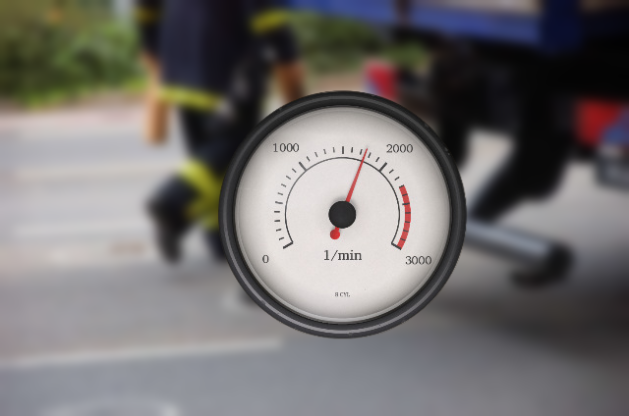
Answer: 1750 rpm
